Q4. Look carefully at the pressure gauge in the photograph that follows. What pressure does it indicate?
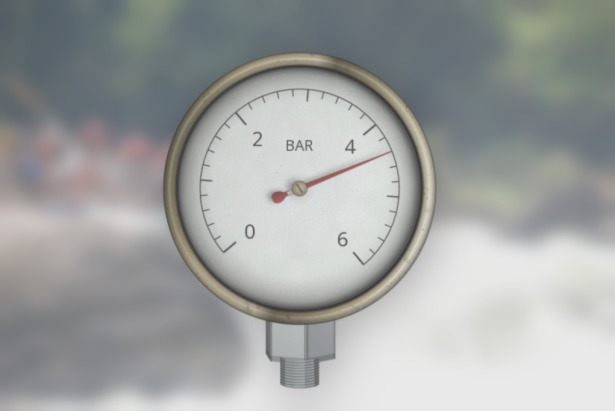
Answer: 4.4 bar
